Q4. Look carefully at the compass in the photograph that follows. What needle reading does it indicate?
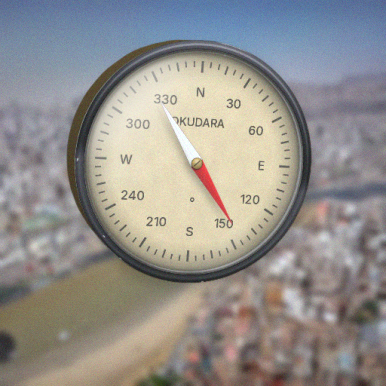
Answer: 145 °
